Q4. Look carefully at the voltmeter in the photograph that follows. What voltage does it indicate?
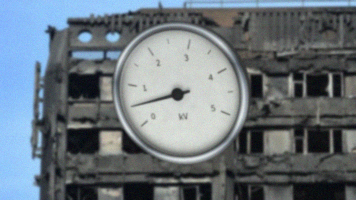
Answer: 0.5 kV
